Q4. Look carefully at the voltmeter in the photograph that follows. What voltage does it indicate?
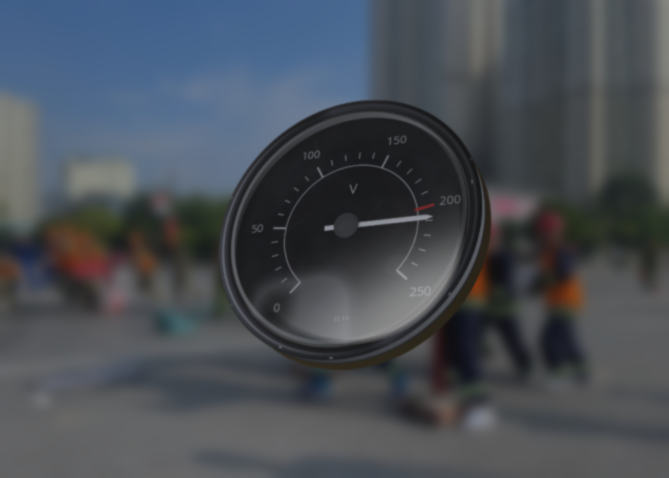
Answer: 210 V
